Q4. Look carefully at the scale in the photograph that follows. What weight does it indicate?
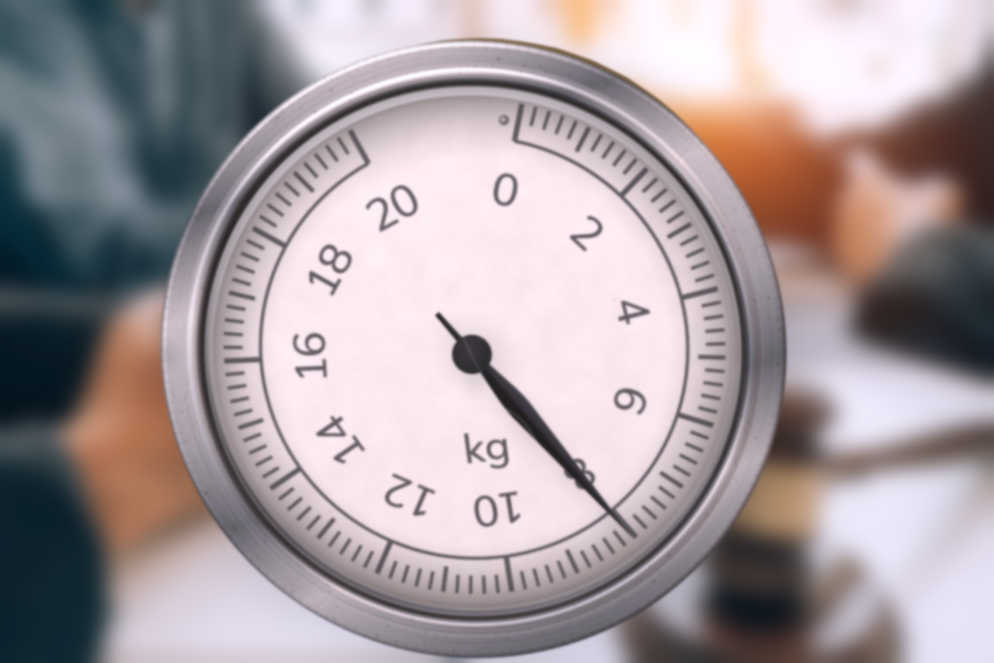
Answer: 8 kg
